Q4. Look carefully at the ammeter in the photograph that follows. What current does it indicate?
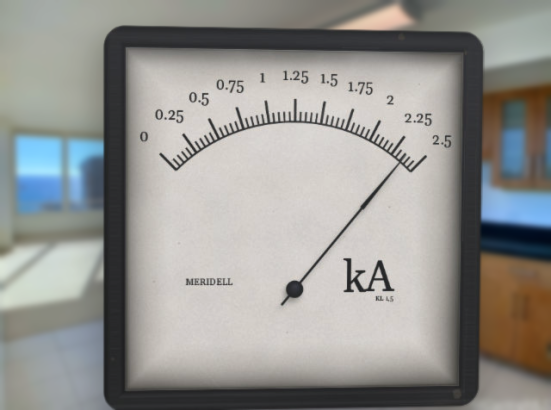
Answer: 2.35 kA
